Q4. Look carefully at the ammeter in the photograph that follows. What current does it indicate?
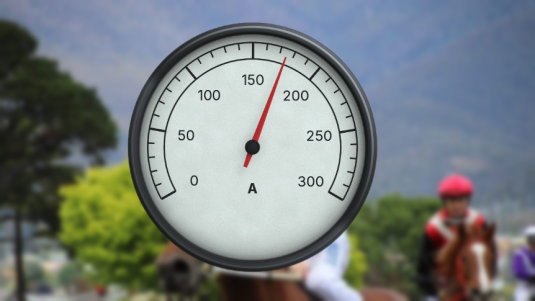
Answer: 175 A
